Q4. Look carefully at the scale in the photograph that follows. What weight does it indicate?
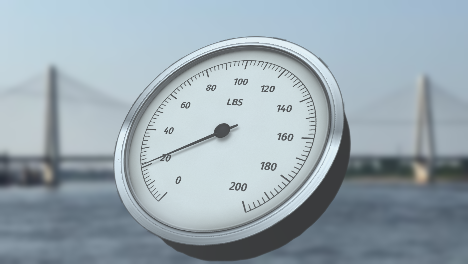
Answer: 20 lb
